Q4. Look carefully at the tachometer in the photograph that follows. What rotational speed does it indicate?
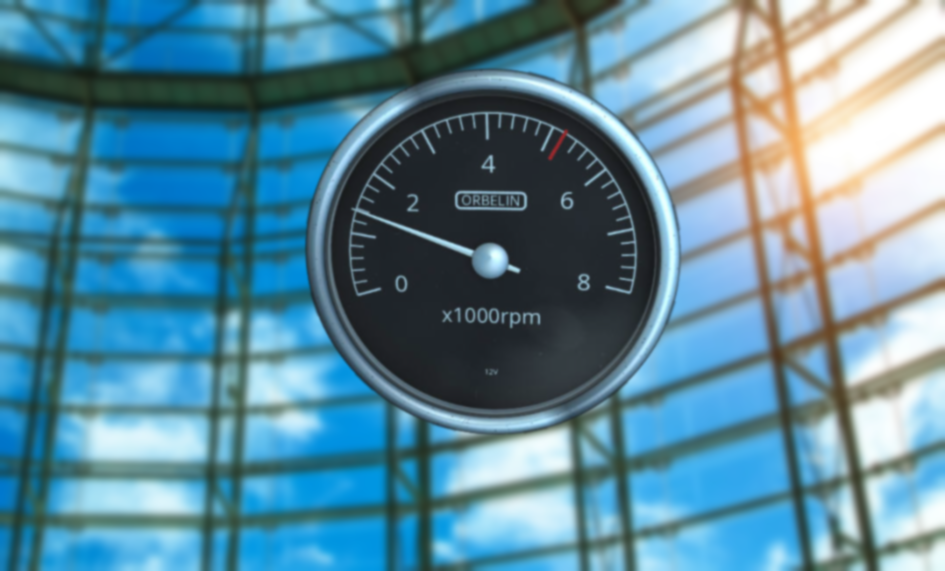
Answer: 1400 rpm
